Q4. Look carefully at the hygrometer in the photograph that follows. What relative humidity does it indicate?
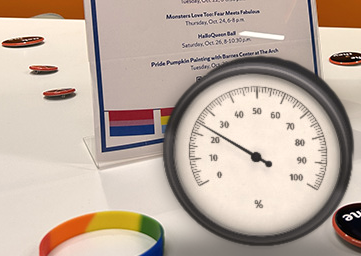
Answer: 25 %
